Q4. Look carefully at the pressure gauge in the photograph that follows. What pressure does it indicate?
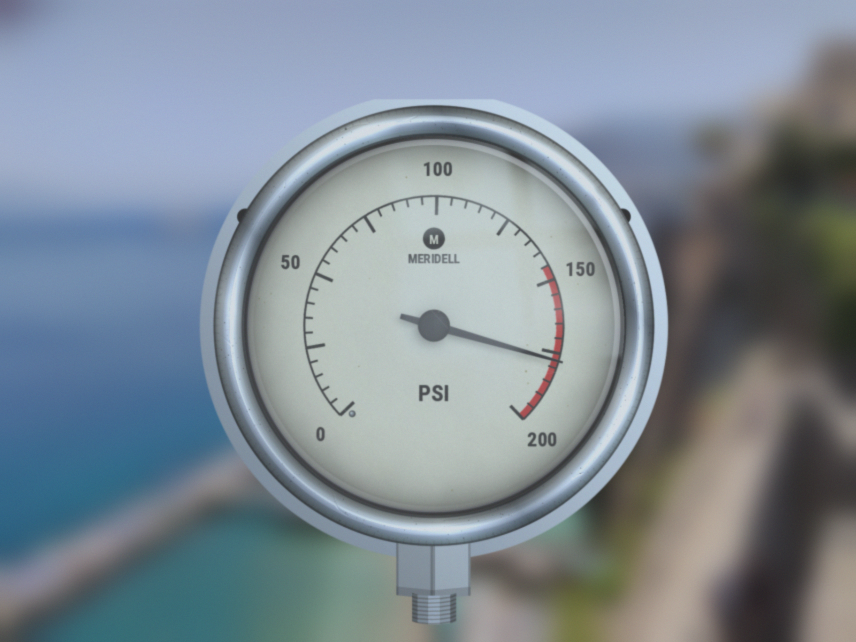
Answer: 177.5 psi
